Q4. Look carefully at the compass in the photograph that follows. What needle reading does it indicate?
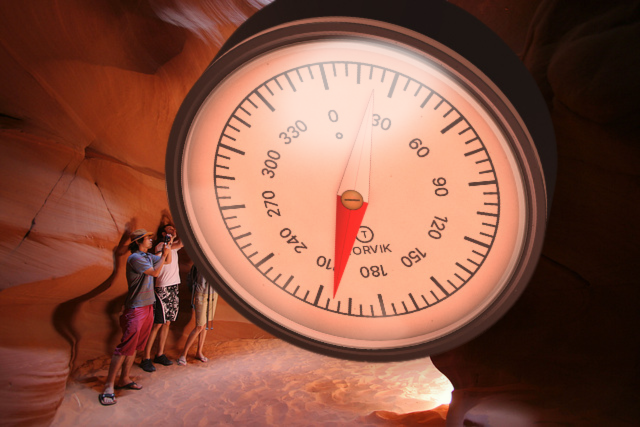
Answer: 202.5 °
